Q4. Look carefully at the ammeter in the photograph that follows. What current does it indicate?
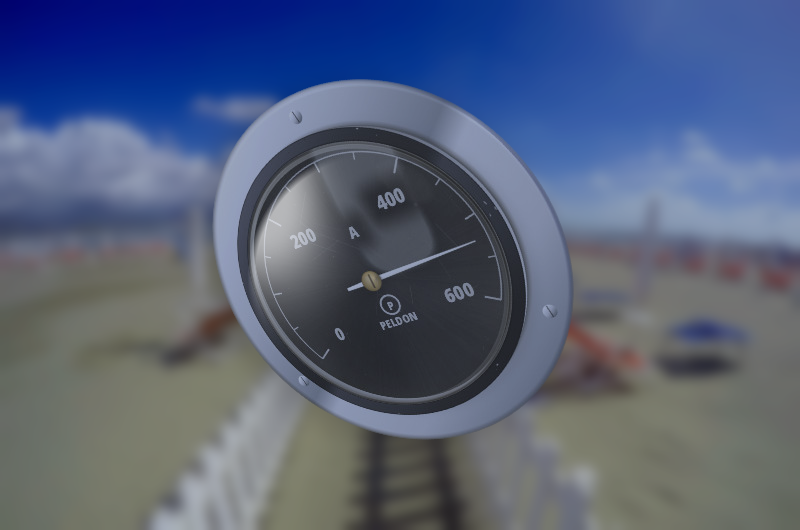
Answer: 525 A
